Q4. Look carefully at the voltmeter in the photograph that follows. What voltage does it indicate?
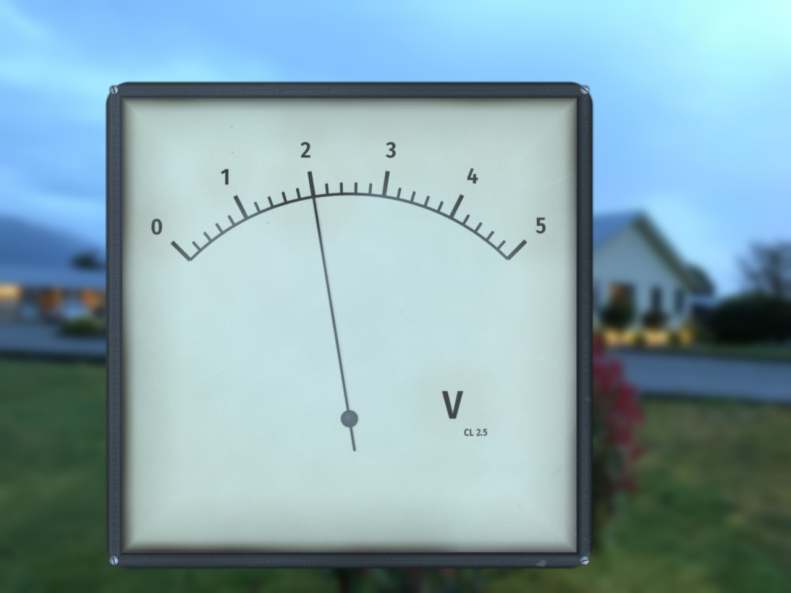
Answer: 2 V
